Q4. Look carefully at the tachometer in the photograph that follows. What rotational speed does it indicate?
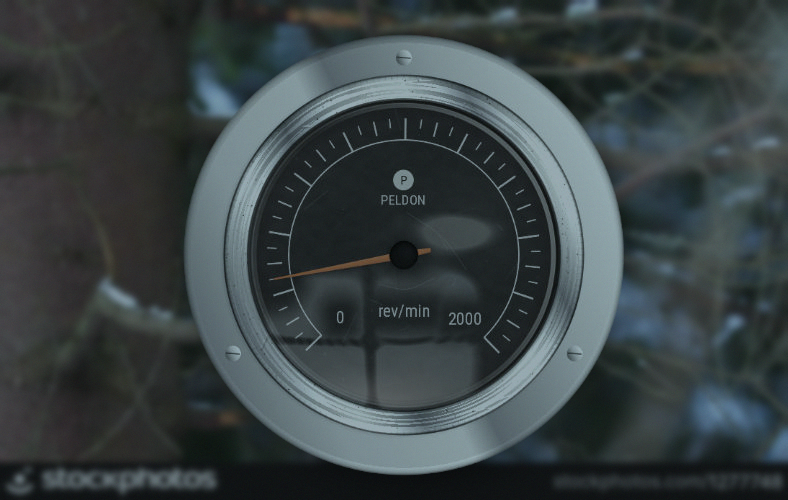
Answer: 250 rpm
